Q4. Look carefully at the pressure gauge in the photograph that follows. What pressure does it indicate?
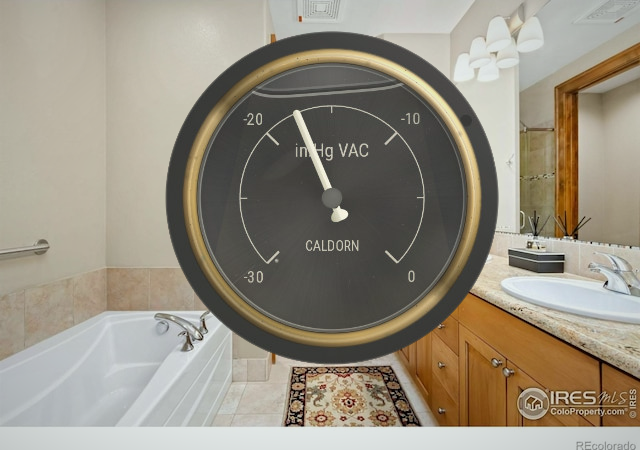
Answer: -17.5 inHg
